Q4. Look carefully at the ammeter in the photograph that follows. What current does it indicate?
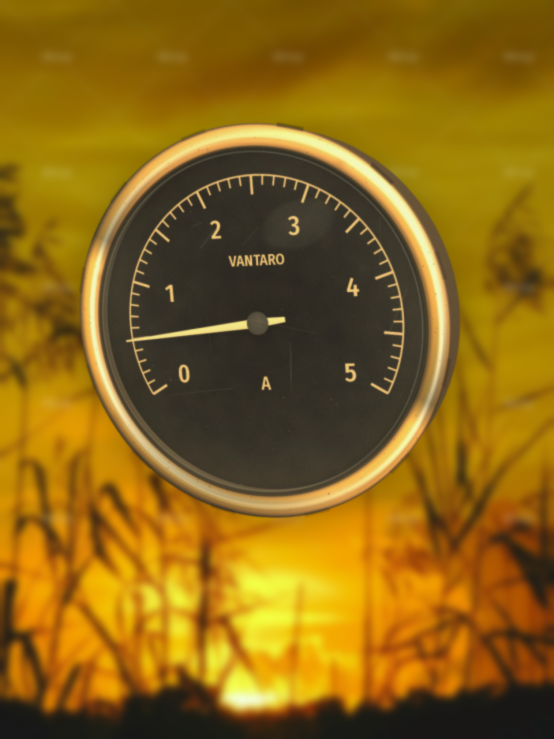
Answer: 0.5 A
